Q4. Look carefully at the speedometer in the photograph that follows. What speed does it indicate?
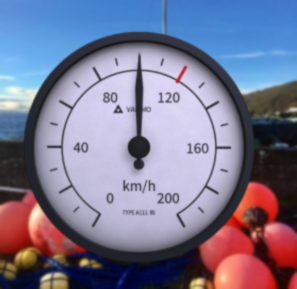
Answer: 100 km/h
